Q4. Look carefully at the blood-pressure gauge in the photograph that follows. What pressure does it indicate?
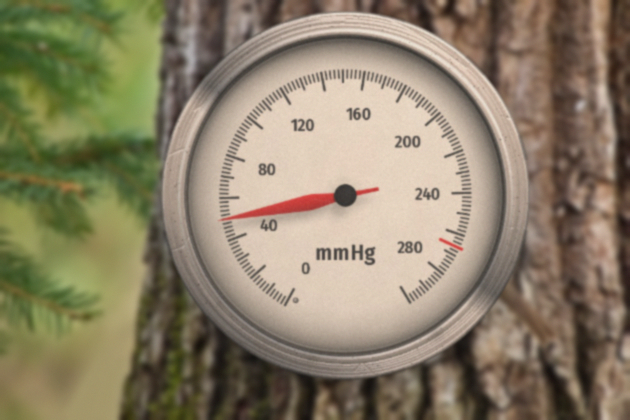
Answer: 50 mmHg
